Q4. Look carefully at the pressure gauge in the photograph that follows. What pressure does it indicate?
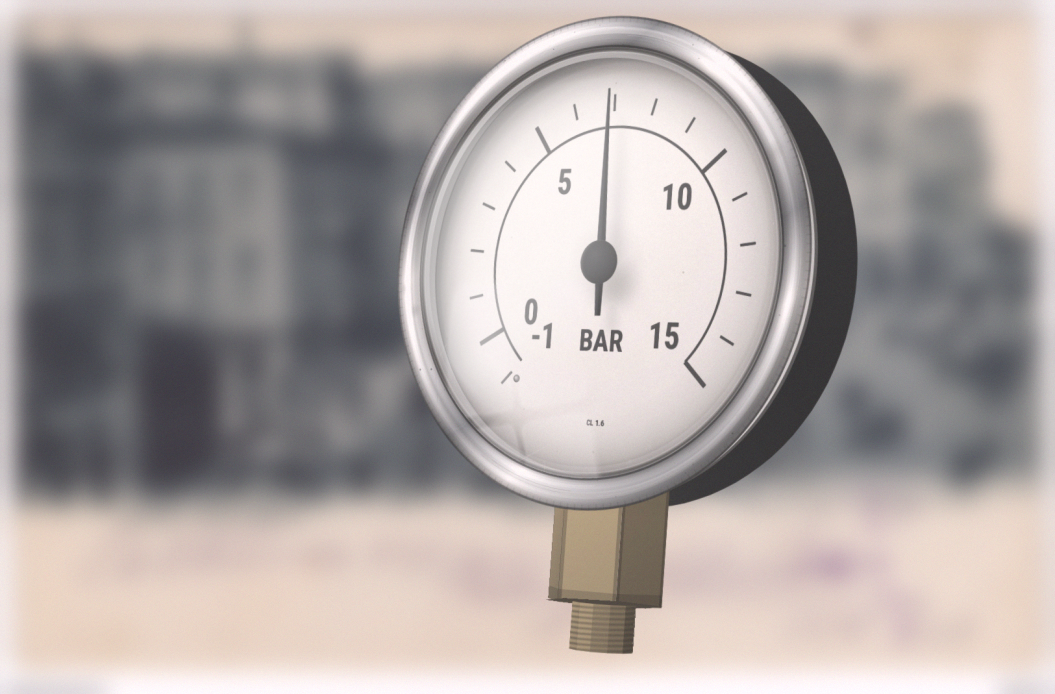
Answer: 7 bar
